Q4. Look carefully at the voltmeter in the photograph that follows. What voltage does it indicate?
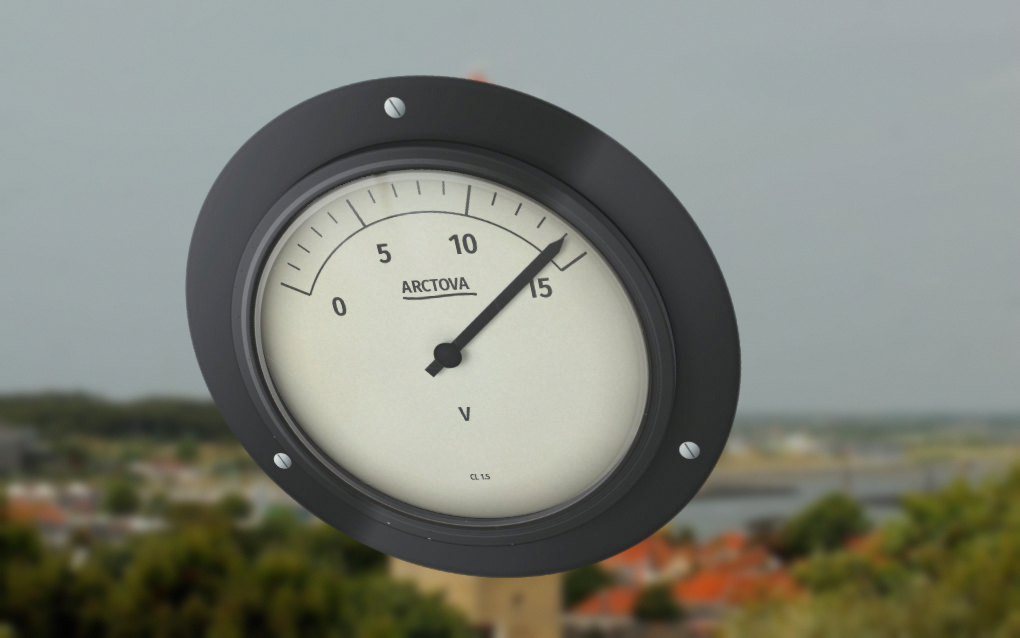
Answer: 14 V
